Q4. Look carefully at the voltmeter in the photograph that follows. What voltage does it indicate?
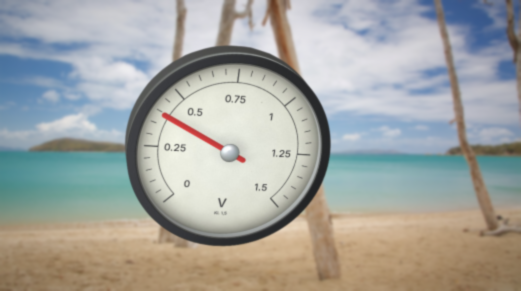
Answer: 0.4 V
